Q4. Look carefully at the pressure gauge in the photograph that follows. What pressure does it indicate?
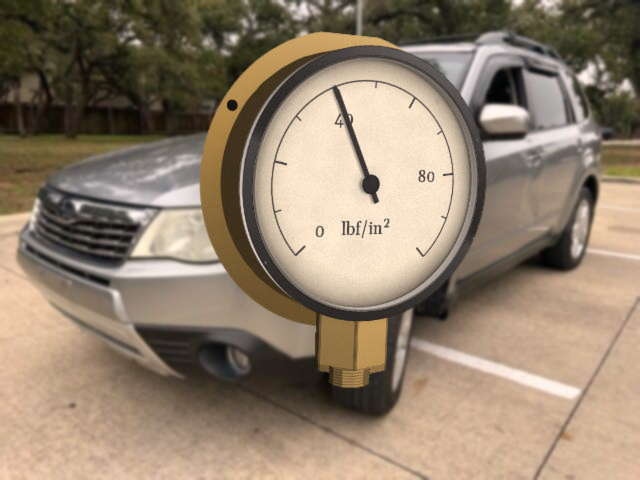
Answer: 40 psi
